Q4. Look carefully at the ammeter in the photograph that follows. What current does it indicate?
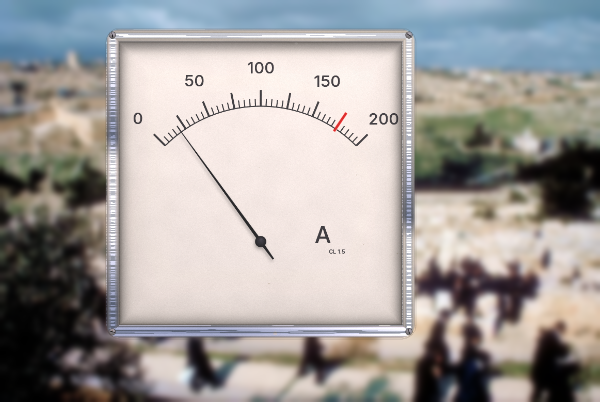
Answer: 20 A
